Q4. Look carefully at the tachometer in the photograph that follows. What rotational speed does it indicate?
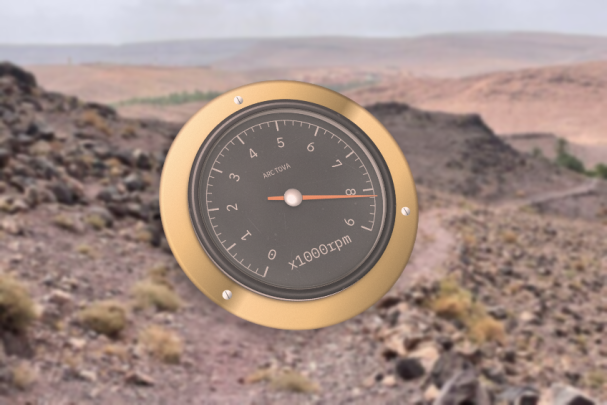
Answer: 8200 rpm
